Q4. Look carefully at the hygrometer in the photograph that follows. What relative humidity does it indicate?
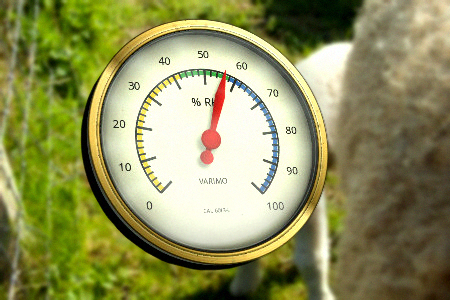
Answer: 56 %
